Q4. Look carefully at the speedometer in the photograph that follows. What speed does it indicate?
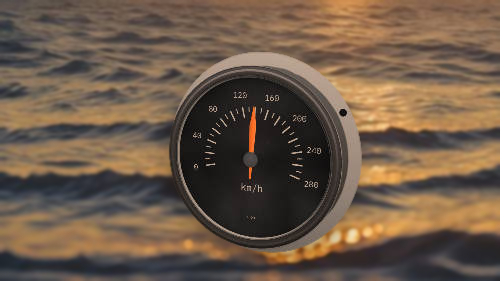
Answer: 140 km/h
